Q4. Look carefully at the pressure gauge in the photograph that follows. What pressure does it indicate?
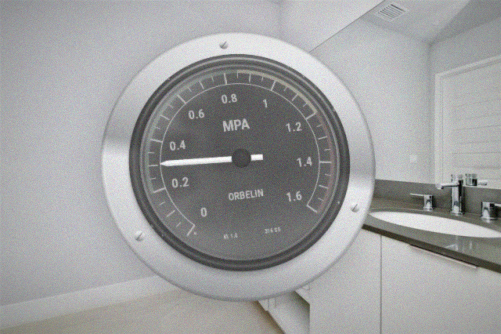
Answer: 0.3 MPa
